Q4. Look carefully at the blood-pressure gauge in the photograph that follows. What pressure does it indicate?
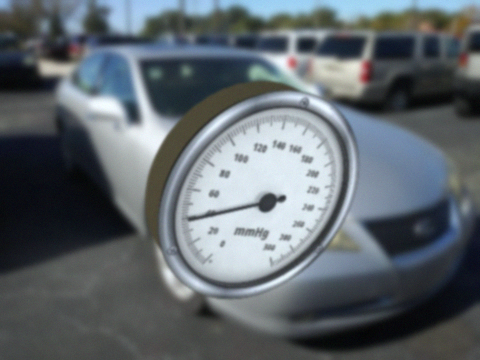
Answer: 40 mmHg
